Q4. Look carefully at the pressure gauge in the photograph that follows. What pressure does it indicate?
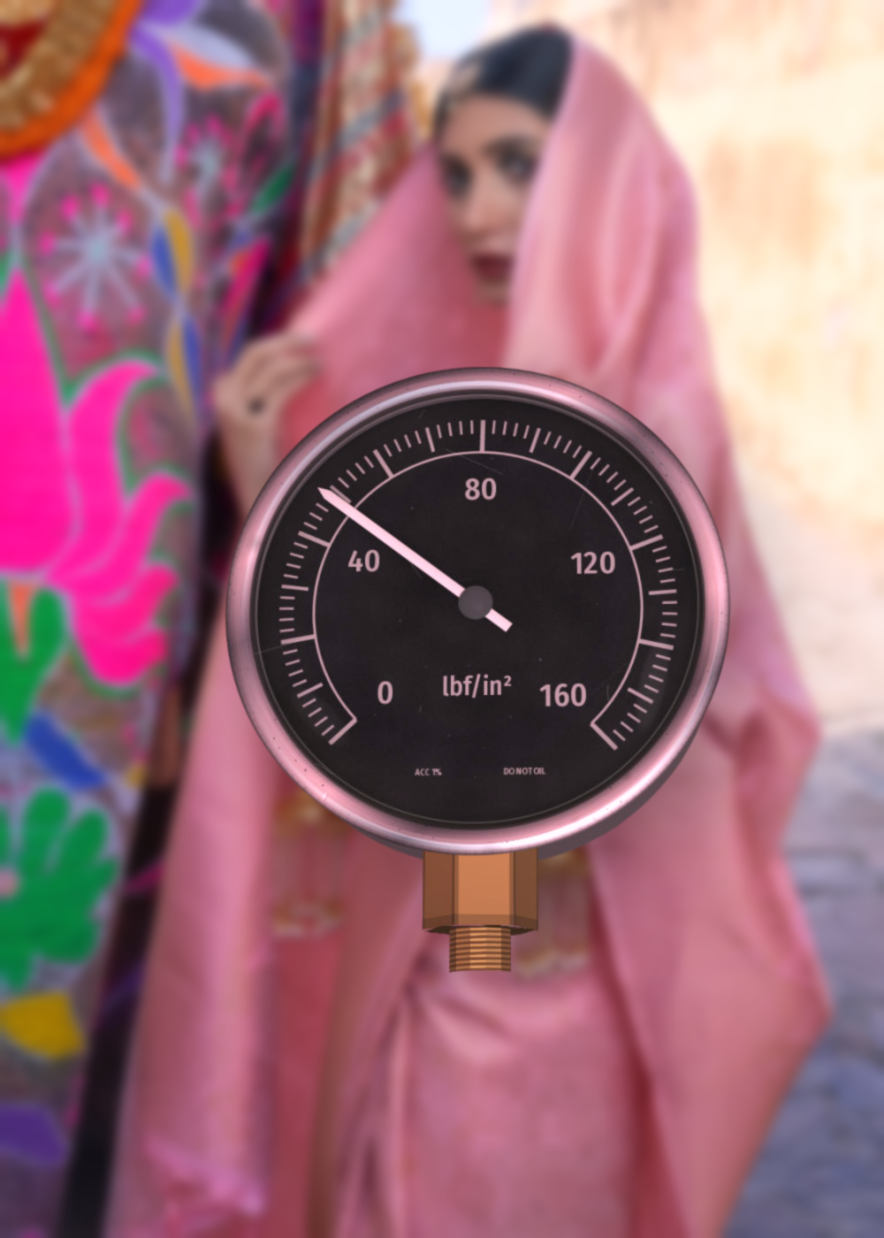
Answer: 48 psi
